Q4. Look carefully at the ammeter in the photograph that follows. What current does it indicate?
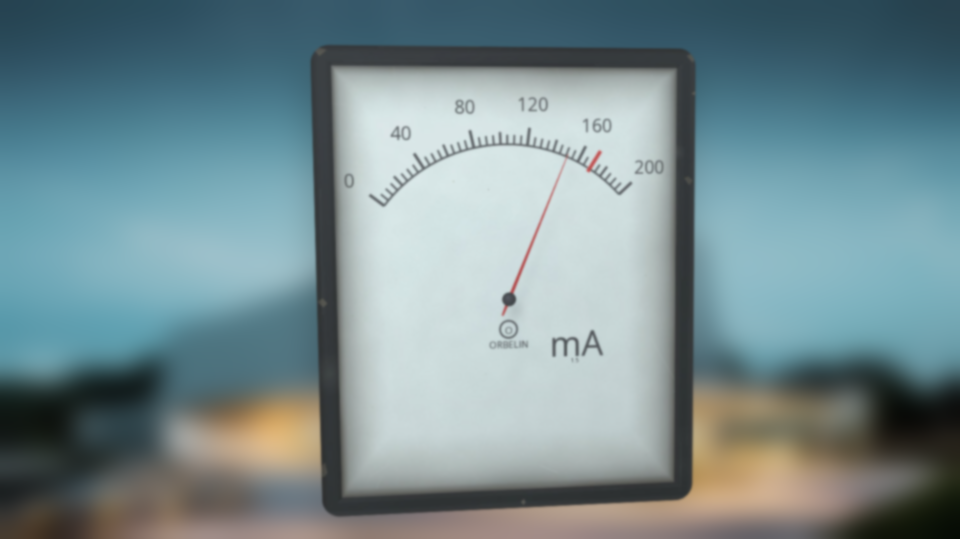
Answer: 150 mA
